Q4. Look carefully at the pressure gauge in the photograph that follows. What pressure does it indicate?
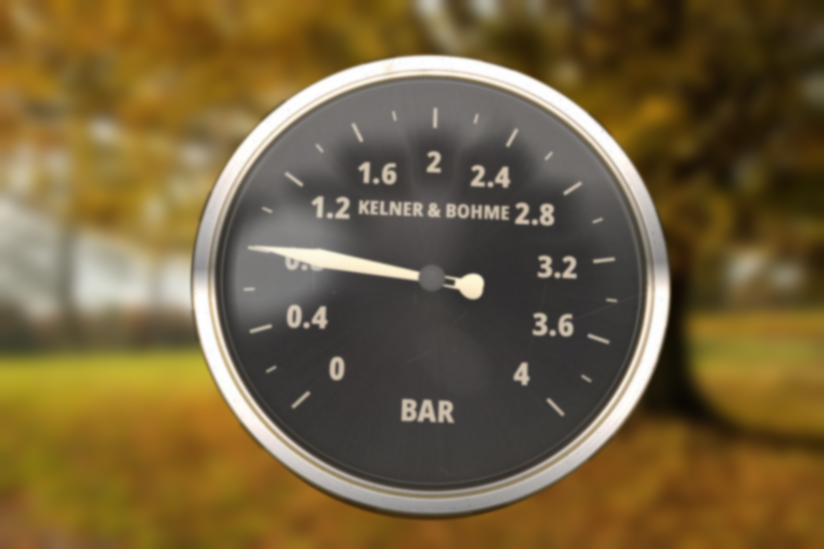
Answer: 0.8 bar
